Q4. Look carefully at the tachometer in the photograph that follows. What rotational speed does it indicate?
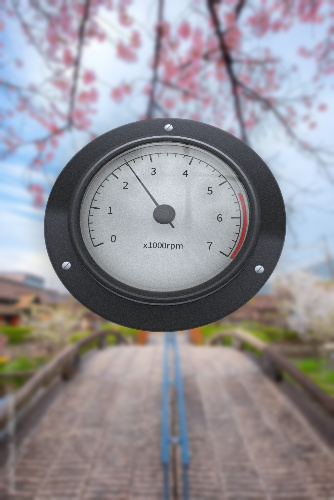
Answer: 2400 rpm
